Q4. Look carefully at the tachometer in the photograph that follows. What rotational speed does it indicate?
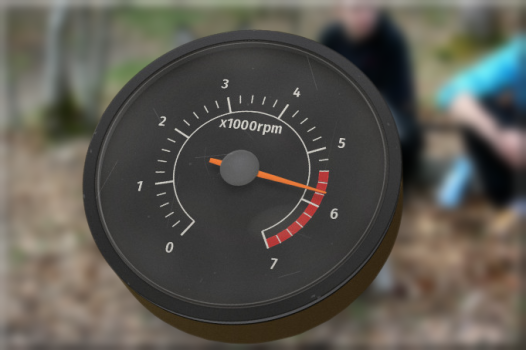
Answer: 5800 rpm
